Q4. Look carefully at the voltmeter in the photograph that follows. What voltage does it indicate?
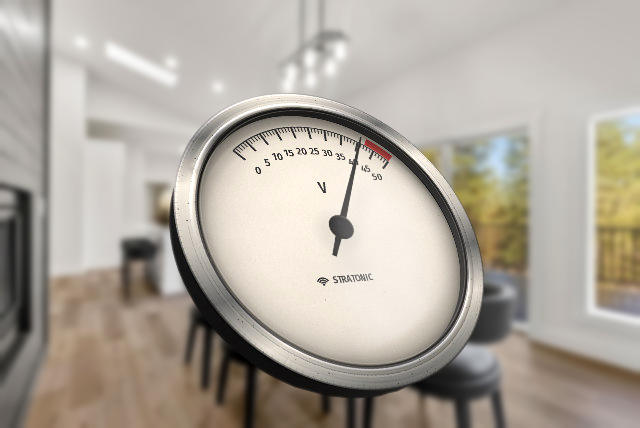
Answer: 40 V
